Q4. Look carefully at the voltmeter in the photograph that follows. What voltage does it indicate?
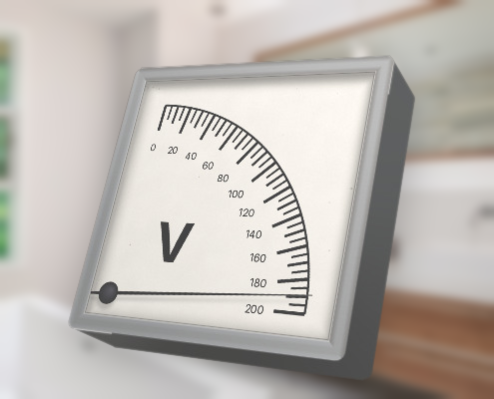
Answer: 190 V
